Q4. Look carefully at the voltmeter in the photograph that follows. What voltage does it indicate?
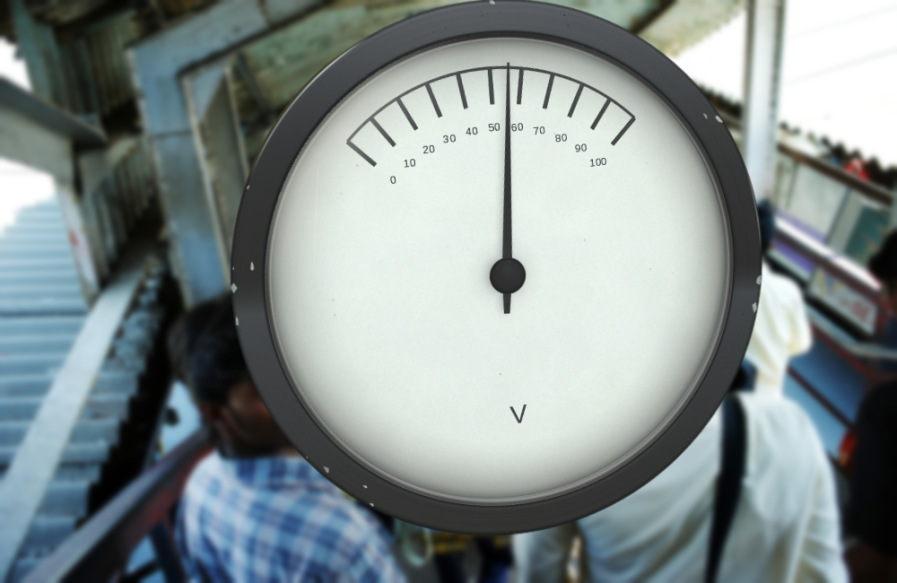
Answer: 55 V
